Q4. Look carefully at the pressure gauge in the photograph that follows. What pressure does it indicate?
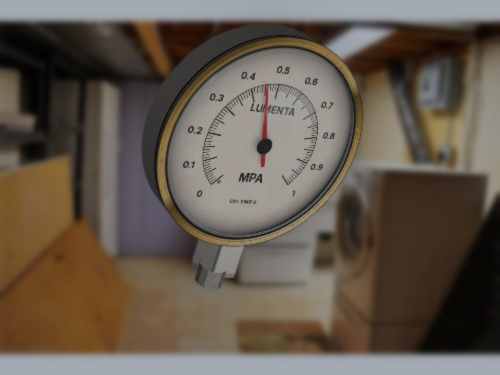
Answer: 0.45 MPa
